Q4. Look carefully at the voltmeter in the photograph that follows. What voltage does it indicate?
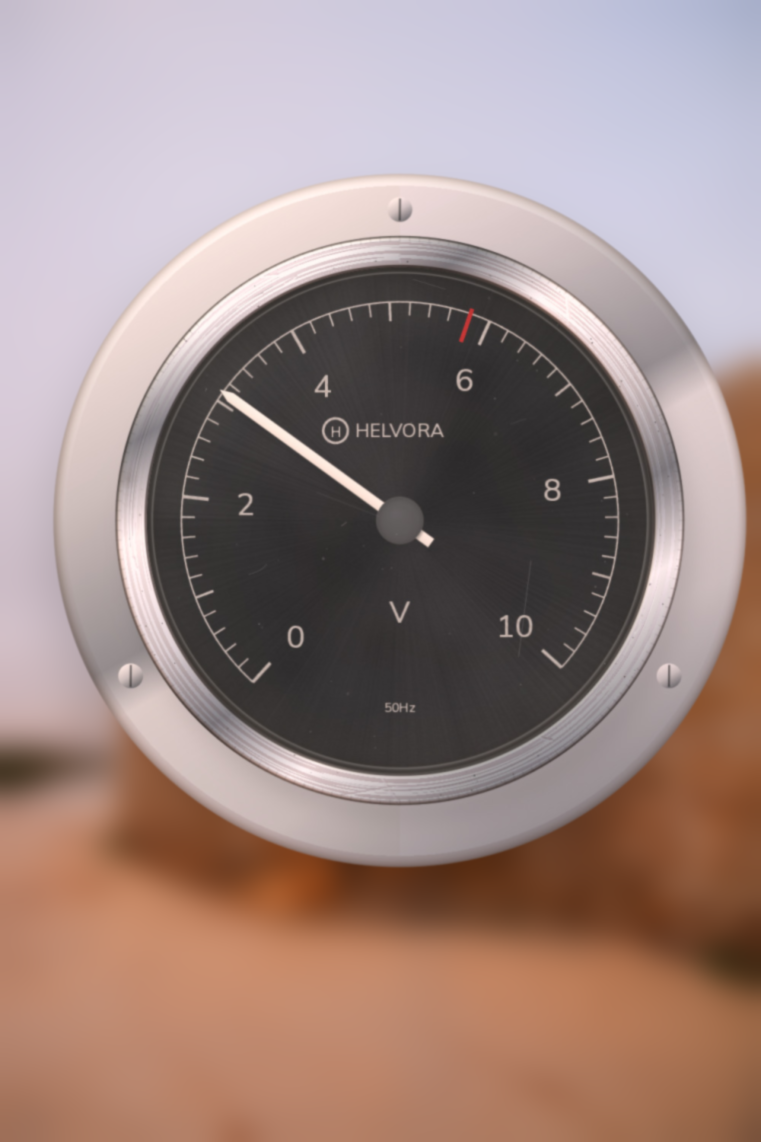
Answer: 3.1 V
